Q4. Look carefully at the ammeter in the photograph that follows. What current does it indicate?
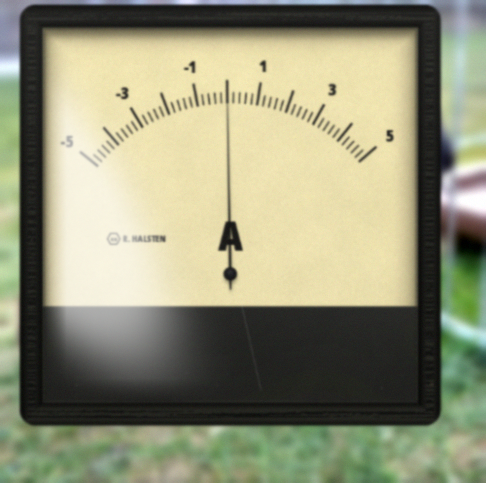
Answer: 0 A
